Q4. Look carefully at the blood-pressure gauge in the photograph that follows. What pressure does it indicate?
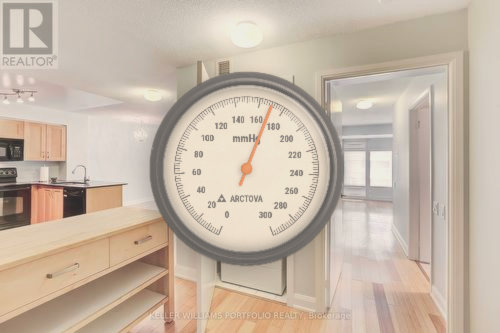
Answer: 170 mmHg
